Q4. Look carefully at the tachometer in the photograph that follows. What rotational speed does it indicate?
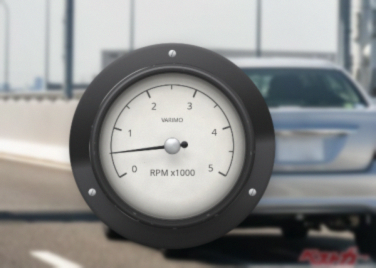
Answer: 500 rpm
